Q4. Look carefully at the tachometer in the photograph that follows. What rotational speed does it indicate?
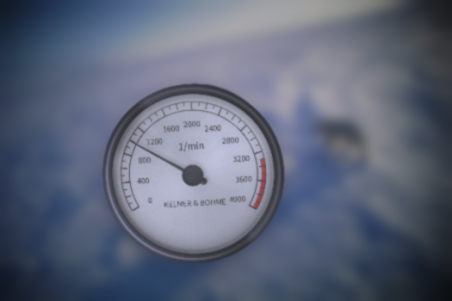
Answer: 1000 rpm
